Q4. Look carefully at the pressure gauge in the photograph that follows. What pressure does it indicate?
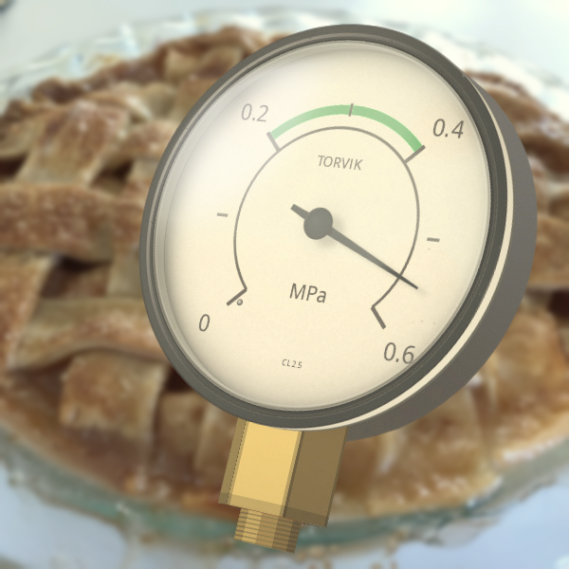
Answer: 0.55 MPa
